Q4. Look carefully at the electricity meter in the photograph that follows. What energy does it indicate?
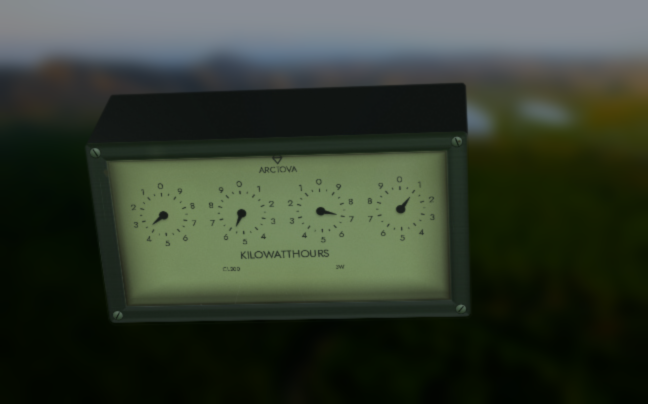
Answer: 3571 kWh
